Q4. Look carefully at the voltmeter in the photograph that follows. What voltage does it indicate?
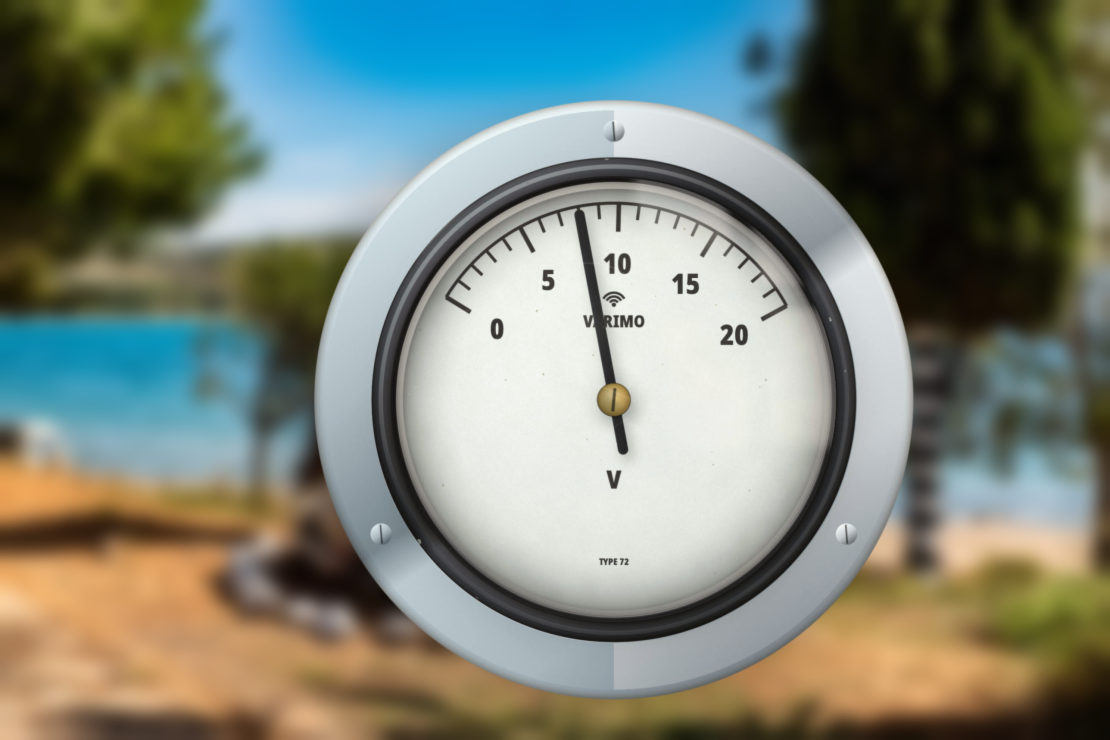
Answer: 8 V
